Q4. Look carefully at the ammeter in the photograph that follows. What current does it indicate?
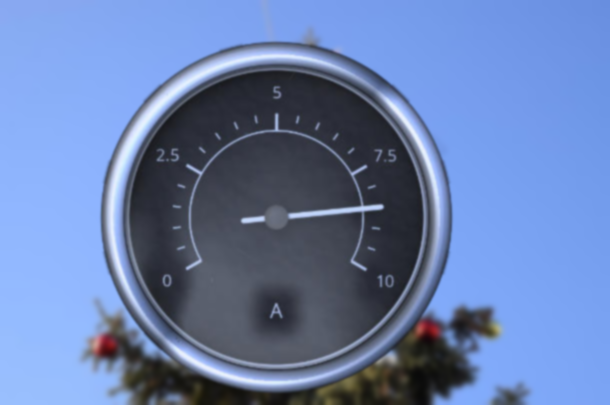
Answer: 8.5 A
